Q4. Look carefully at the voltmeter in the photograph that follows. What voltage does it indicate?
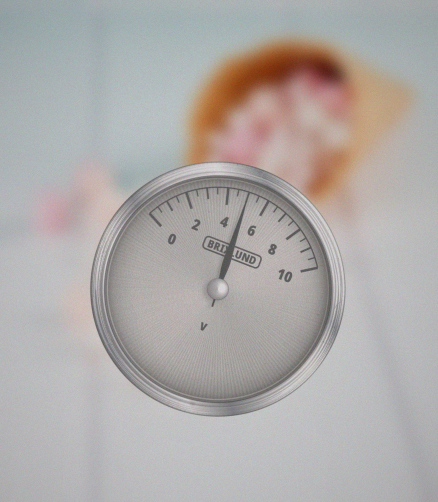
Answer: 5 V
